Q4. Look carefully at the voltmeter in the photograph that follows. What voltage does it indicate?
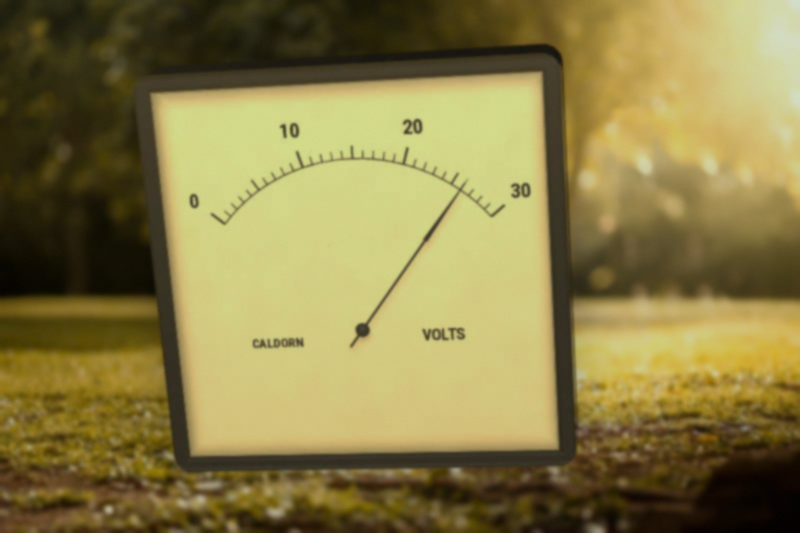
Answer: 26 V
